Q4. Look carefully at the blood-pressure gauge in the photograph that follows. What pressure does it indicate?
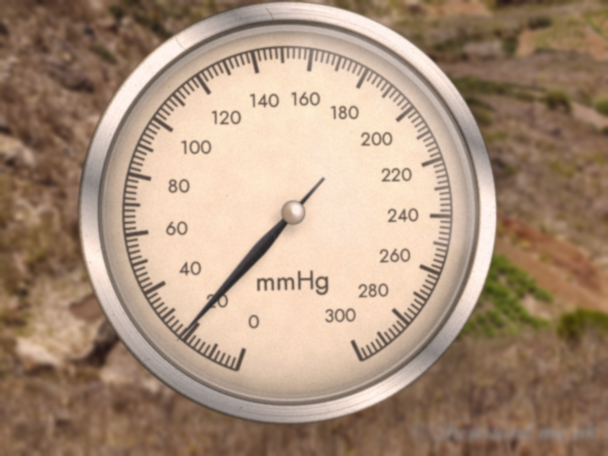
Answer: 22 mmHg
